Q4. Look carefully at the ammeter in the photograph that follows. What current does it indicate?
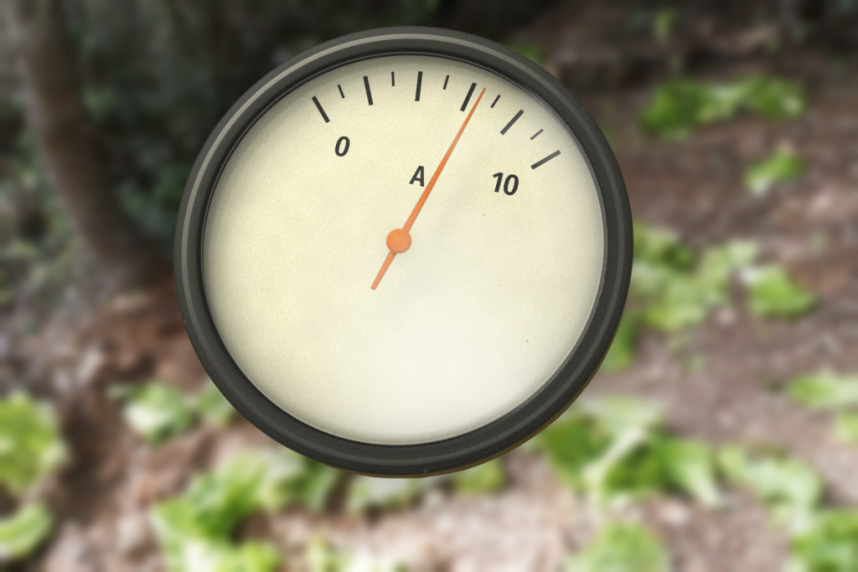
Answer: 6.5 A
